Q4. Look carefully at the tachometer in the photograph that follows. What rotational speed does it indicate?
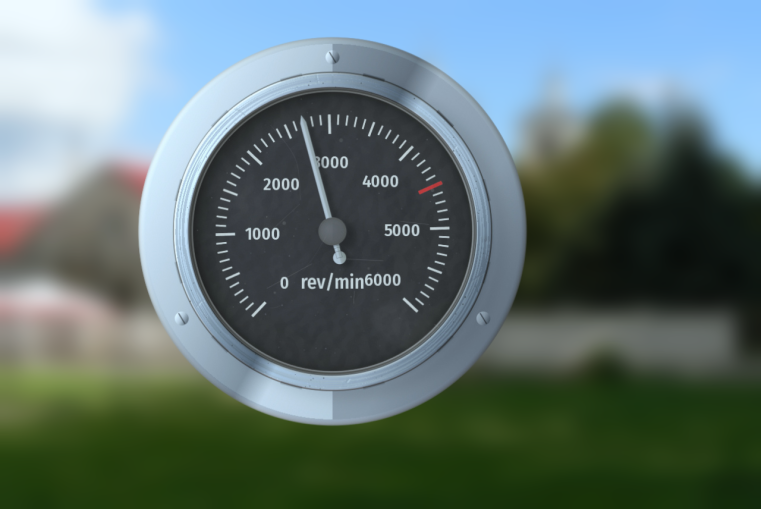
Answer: 2700 rpm
